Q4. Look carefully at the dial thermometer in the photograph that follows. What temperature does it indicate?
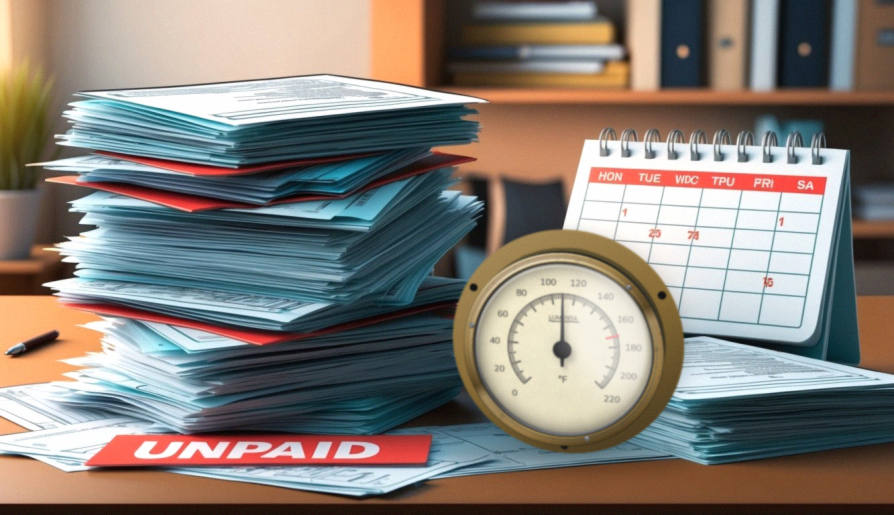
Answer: 110 °F
